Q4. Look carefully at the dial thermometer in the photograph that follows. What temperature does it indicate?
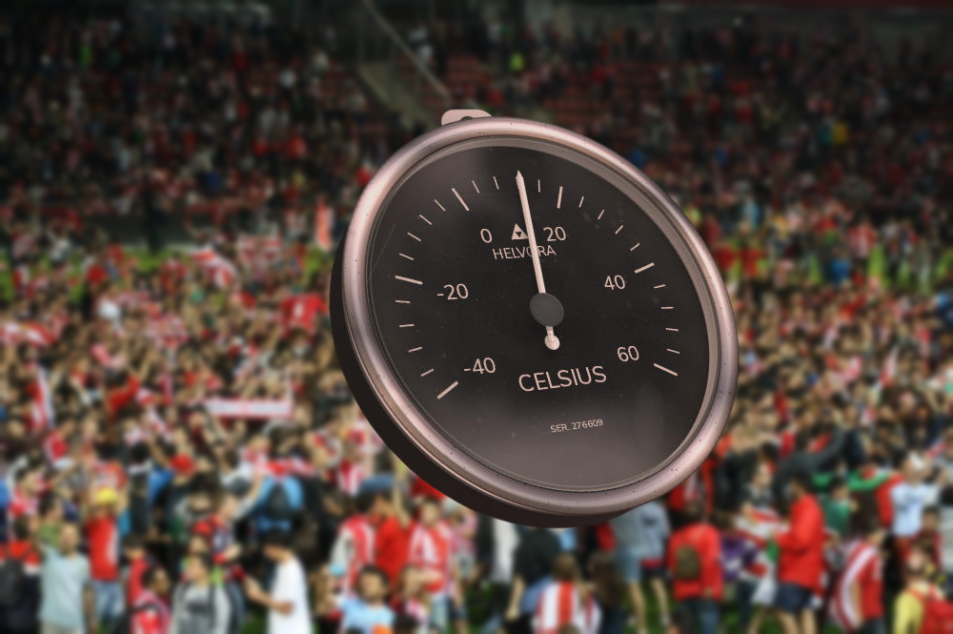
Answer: 12 °C
